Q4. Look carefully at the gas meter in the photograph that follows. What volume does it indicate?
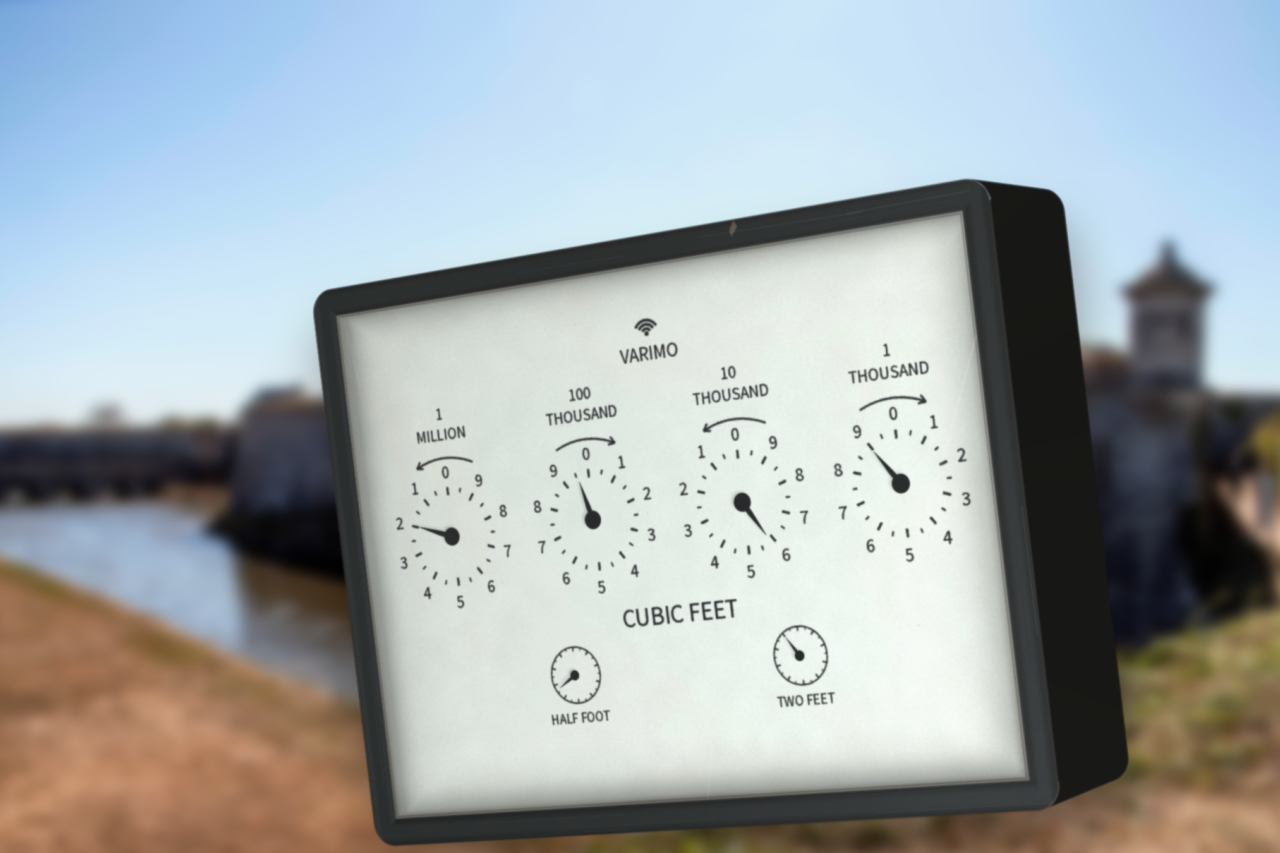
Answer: 195900 ft³
